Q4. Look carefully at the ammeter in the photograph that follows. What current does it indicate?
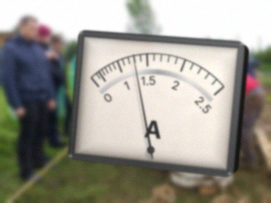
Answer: 1.3 A
